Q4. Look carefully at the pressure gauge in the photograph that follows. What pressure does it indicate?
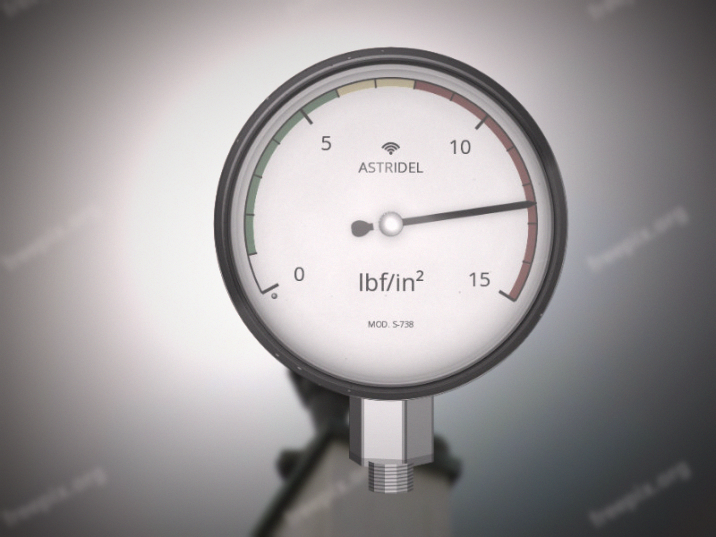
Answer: 12.5 psi
